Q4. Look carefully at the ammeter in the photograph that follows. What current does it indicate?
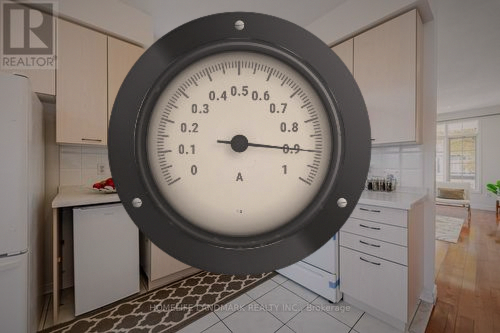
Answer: 0.9 A
